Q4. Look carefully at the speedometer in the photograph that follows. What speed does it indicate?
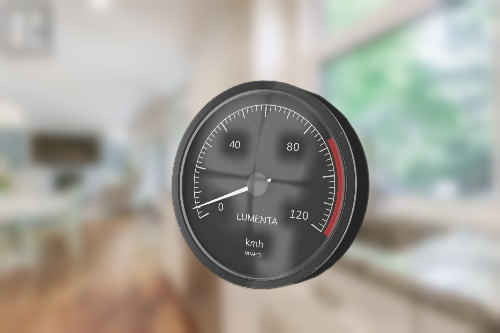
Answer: 4 km/h
